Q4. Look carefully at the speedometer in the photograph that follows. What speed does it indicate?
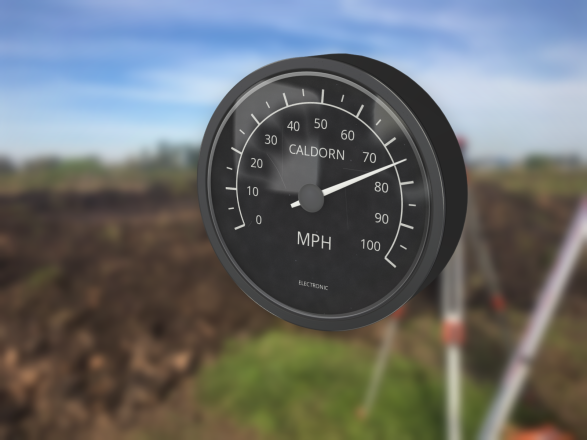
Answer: 75 mph
